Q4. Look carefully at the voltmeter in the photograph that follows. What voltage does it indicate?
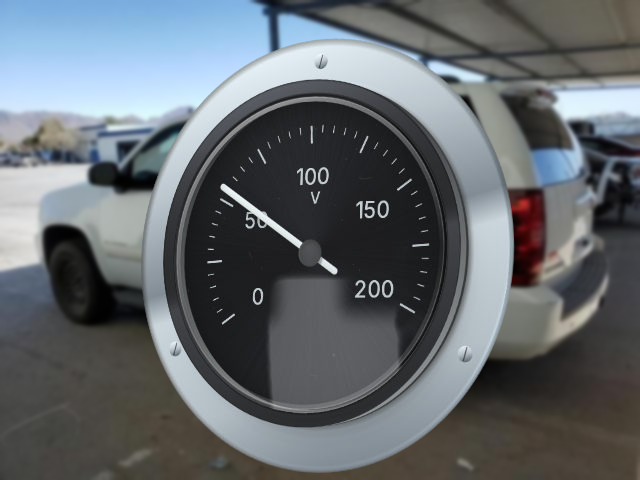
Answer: 55 V
